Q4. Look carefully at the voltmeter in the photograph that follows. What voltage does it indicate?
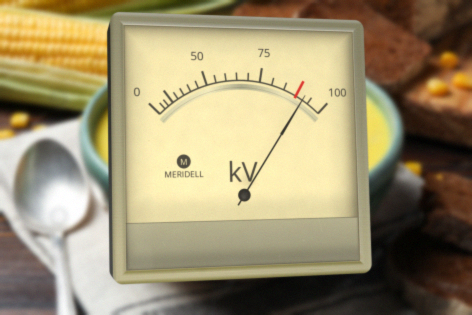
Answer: 92.5 kV
